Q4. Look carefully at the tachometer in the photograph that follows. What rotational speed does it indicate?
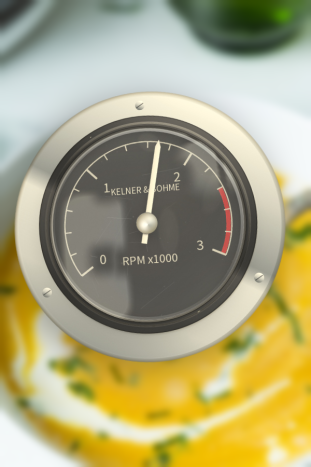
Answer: 1700 rpm
